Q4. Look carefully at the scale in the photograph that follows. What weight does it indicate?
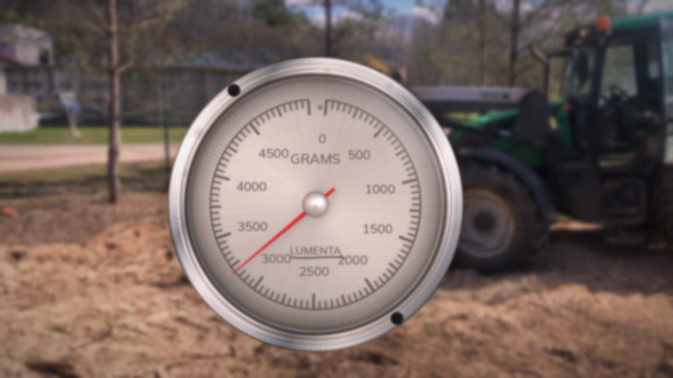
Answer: 3200 g
